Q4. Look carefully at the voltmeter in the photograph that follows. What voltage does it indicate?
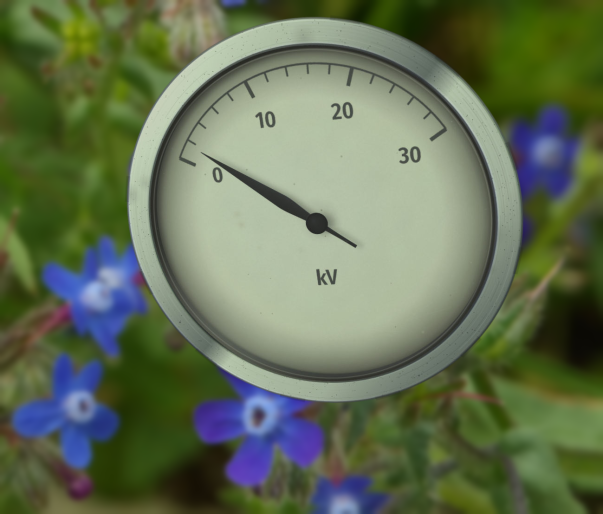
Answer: 2 kV
